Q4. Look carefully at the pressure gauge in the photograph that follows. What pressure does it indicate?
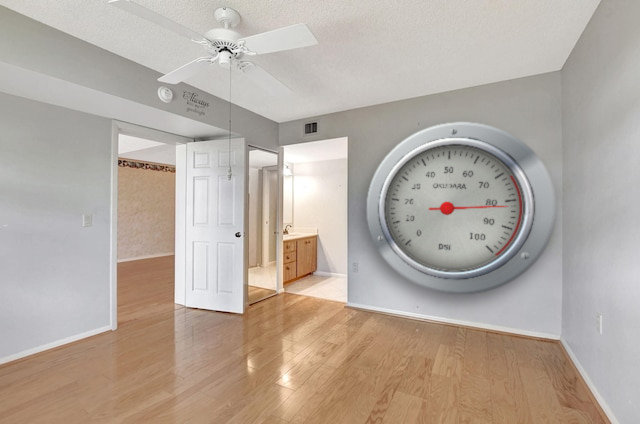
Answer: 82 psi
